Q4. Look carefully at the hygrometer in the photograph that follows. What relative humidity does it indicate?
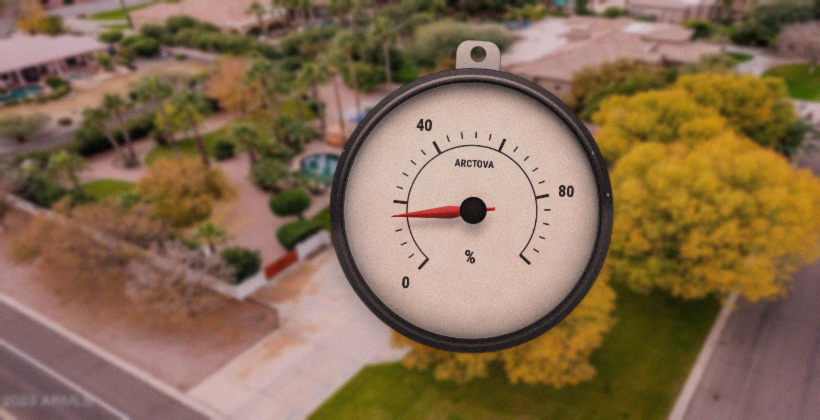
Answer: 16 %
